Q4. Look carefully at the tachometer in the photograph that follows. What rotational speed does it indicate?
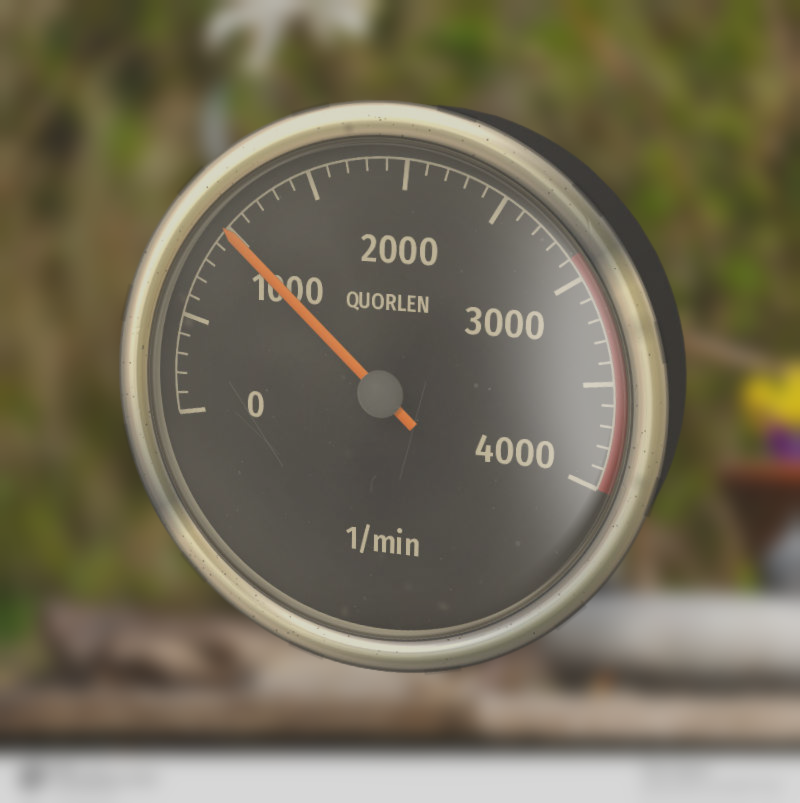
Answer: 1000 rpm
